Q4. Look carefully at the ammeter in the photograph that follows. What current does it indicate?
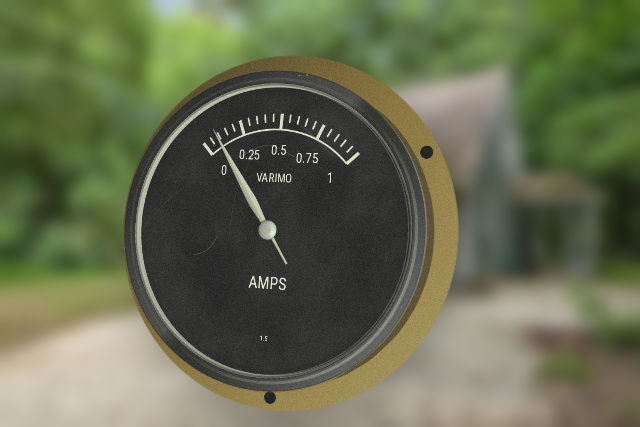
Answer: 0.1 A
